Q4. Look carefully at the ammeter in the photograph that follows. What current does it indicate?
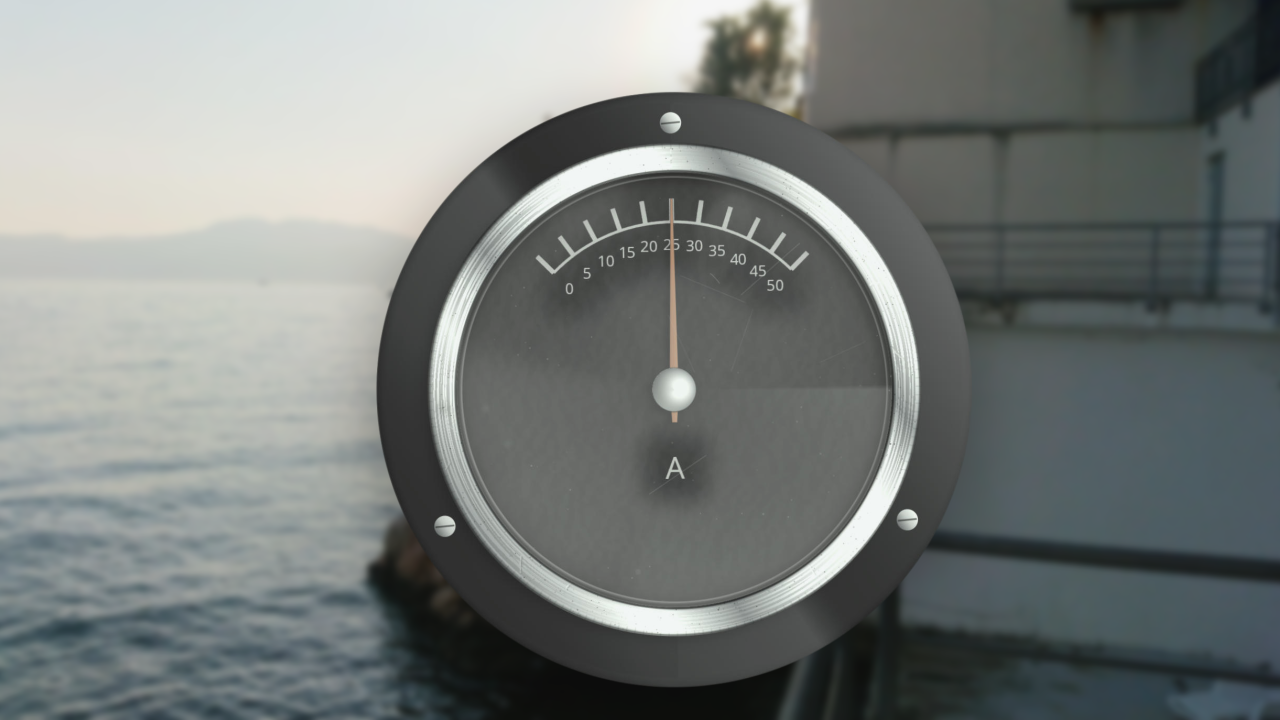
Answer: 25 A
